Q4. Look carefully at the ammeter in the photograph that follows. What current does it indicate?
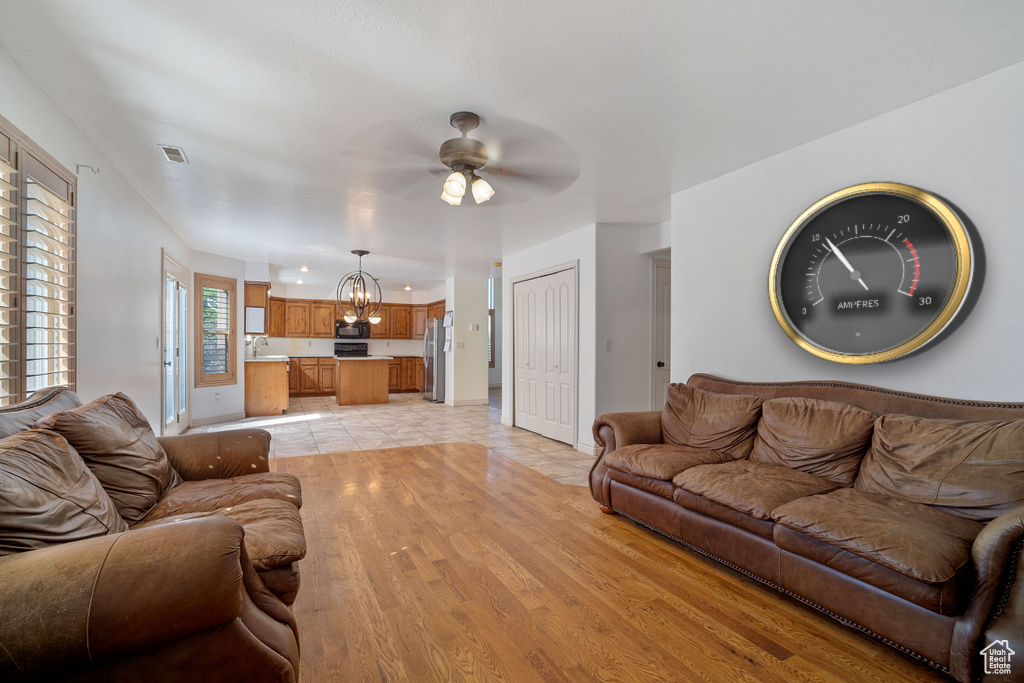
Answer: 11 A
